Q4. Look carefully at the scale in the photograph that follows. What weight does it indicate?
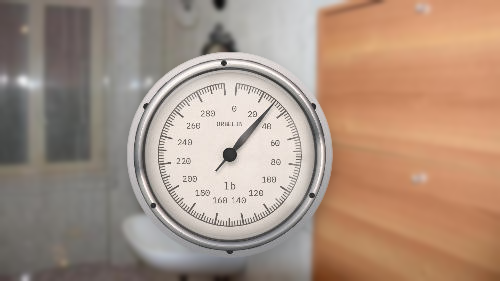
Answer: 30 lb
